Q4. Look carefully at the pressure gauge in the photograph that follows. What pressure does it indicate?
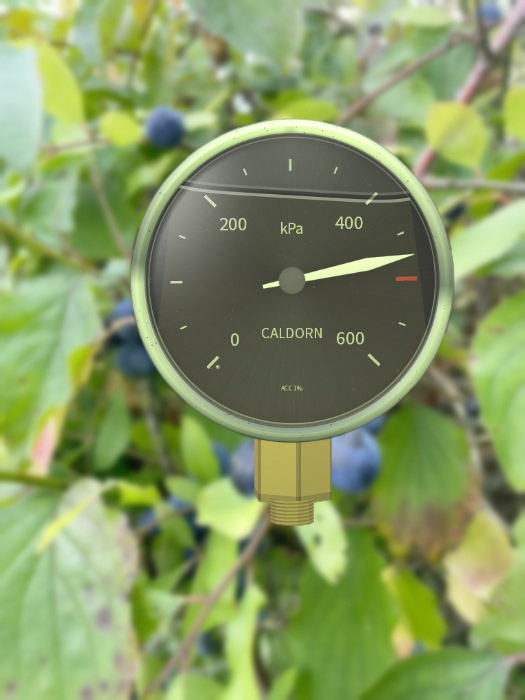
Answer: 475 kPa
